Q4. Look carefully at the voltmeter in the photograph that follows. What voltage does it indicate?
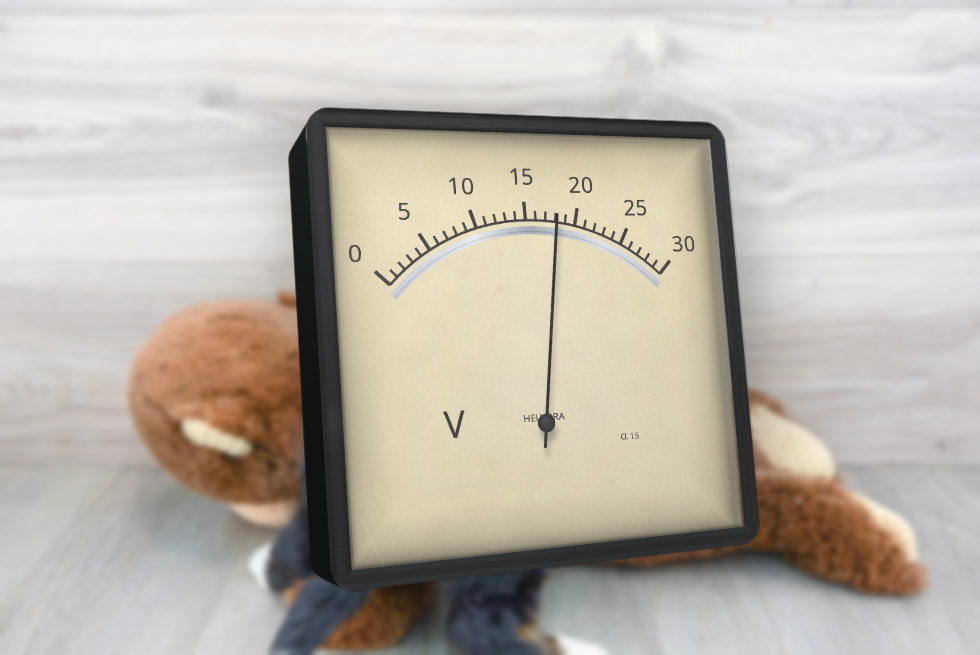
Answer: 18 V
